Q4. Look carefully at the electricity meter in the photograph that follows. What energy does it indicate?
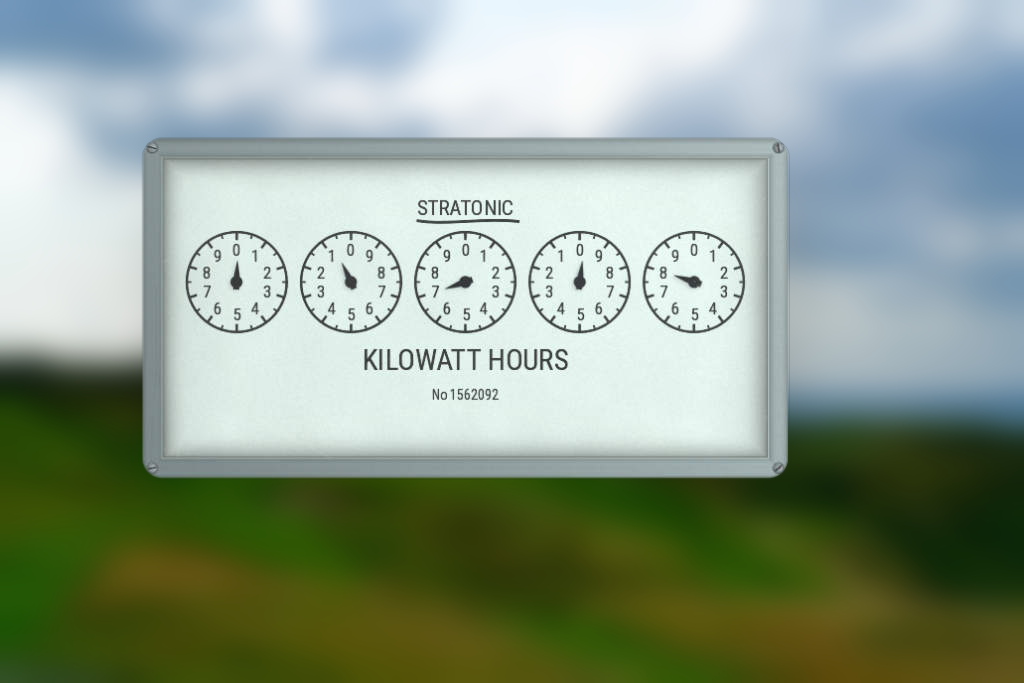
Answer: 698 kWh
